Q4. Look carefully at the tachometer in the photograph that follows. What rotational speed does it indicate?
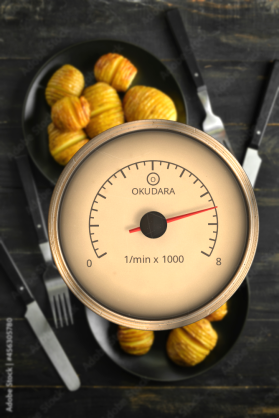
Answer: 6500 rpm
